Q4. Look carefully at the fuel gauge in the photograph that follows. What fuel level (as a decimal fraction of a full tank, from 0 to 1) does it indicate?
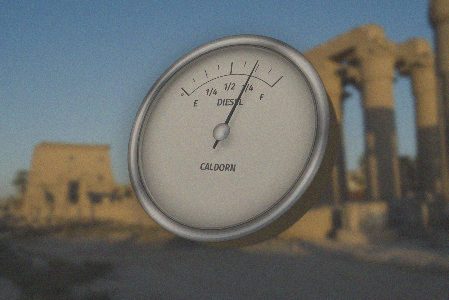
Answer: 0.75
